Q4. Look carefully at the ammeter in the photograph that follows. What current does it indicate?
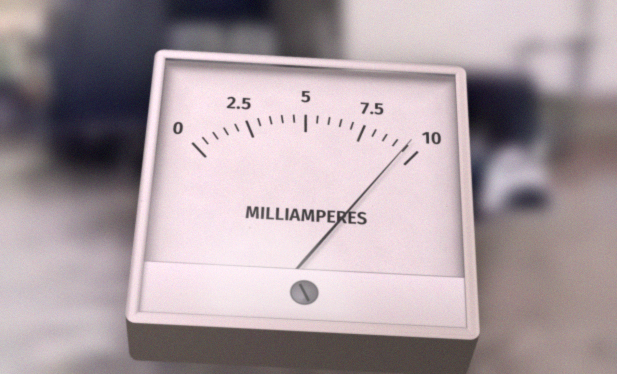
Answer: 9.5 mA
